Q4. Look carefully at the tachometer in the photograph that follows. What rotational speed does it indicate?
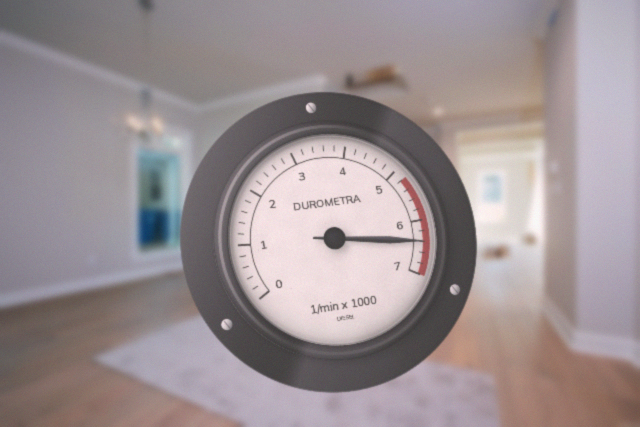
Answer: 6400 rpm
